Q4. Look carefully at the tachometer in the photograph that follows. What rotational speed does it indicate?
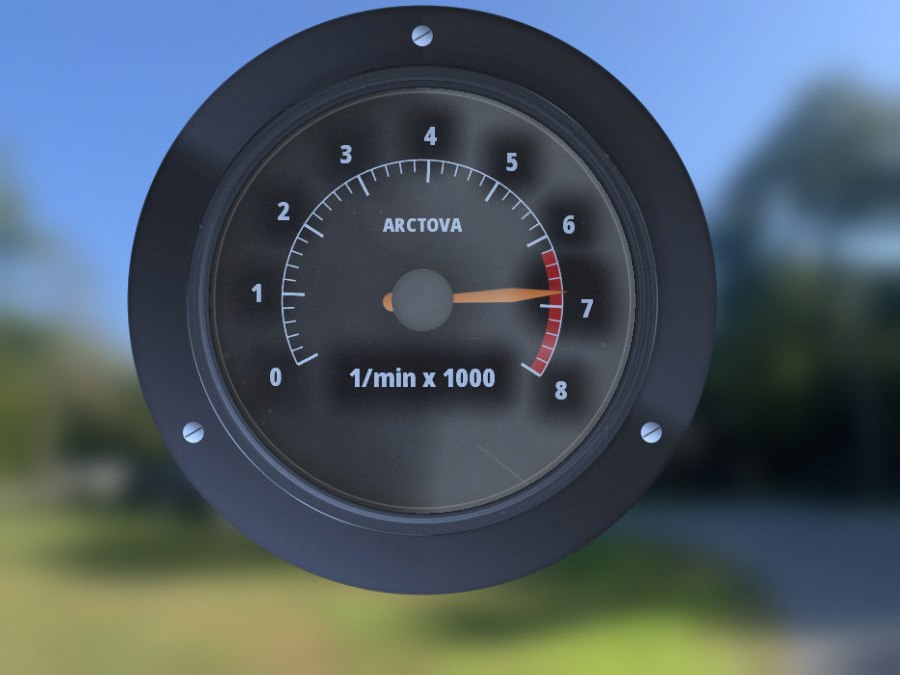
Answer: 6800 rpm
